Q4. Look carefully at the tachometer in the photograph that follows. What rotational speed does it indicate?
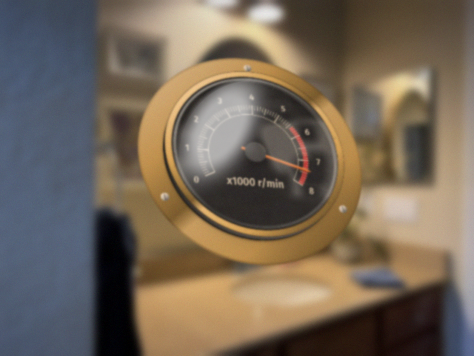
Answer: 7500 rpm
